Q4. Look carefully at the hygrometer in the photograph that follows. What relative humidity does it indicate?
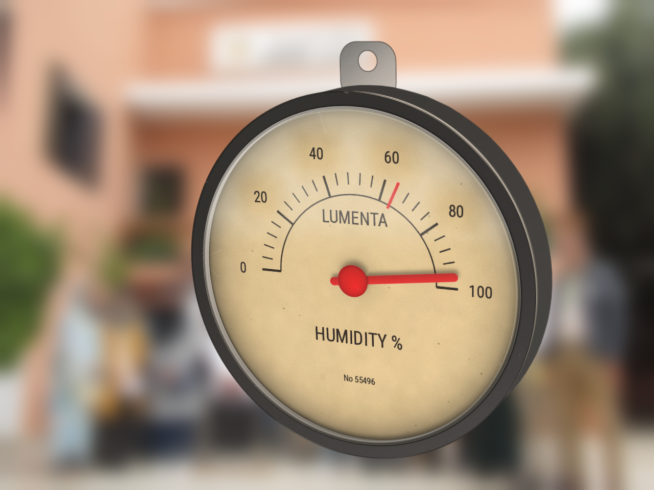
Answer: 96 %
